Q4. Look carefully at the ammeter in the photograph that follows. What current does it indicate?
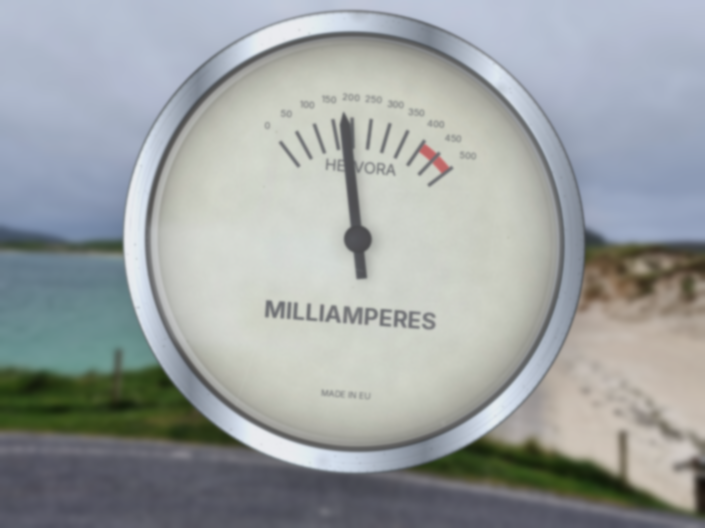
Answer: 175 mA
